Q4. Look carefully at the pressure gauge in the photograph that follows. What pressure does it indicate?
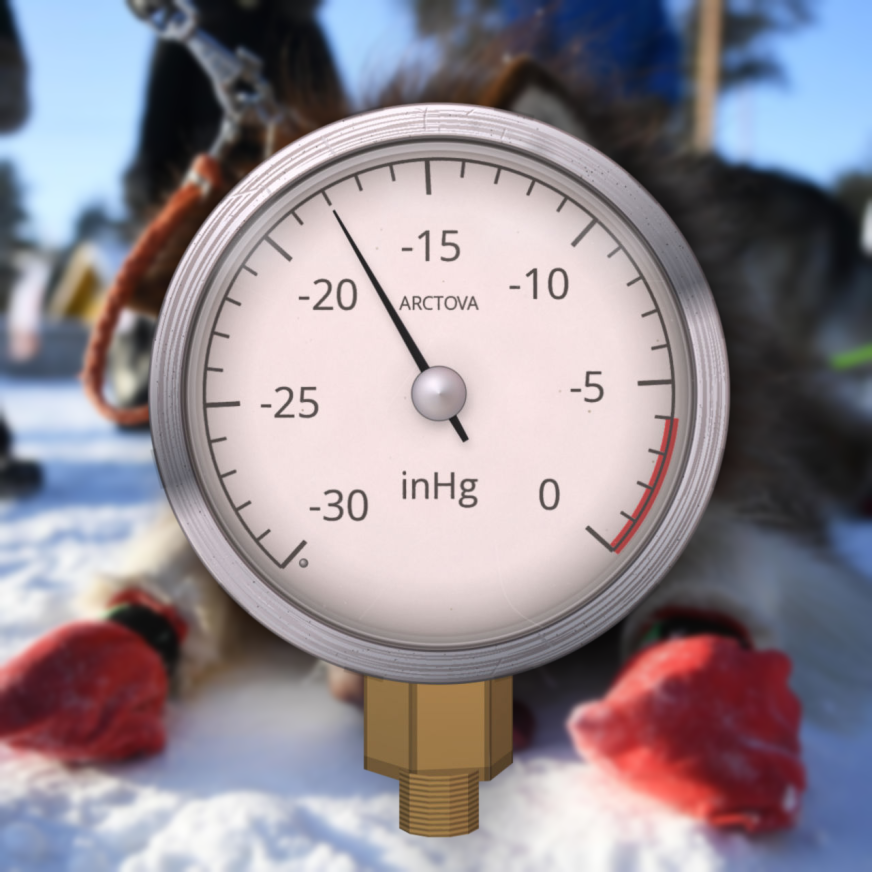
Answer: -18 inHg
